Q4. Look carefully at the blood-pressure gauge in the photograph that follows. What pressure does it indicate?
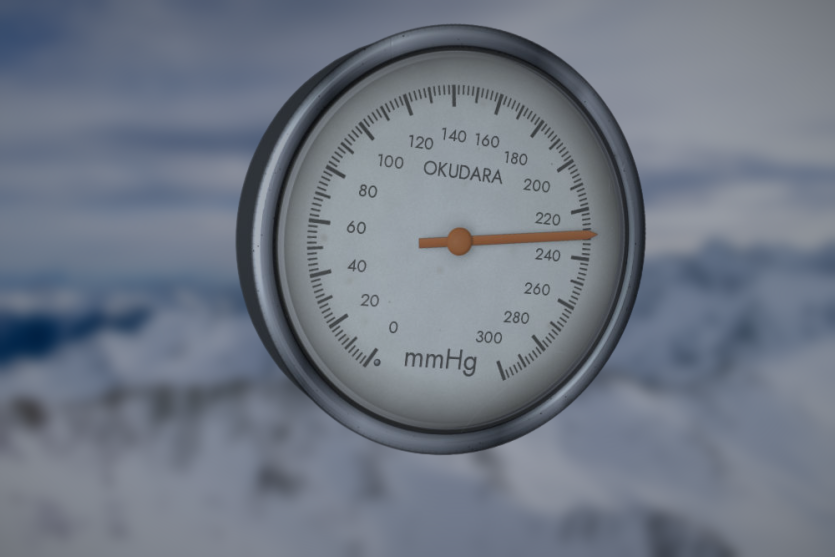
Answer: 230 mmHg
